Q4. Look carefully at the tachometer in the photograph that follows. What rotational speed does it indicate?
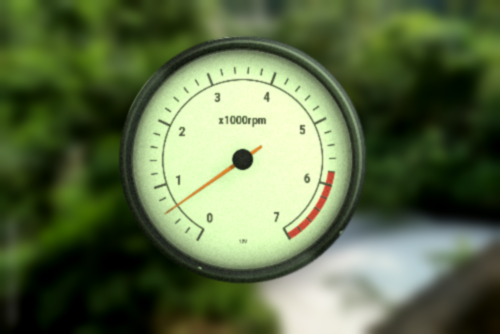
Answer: 600 rpm
